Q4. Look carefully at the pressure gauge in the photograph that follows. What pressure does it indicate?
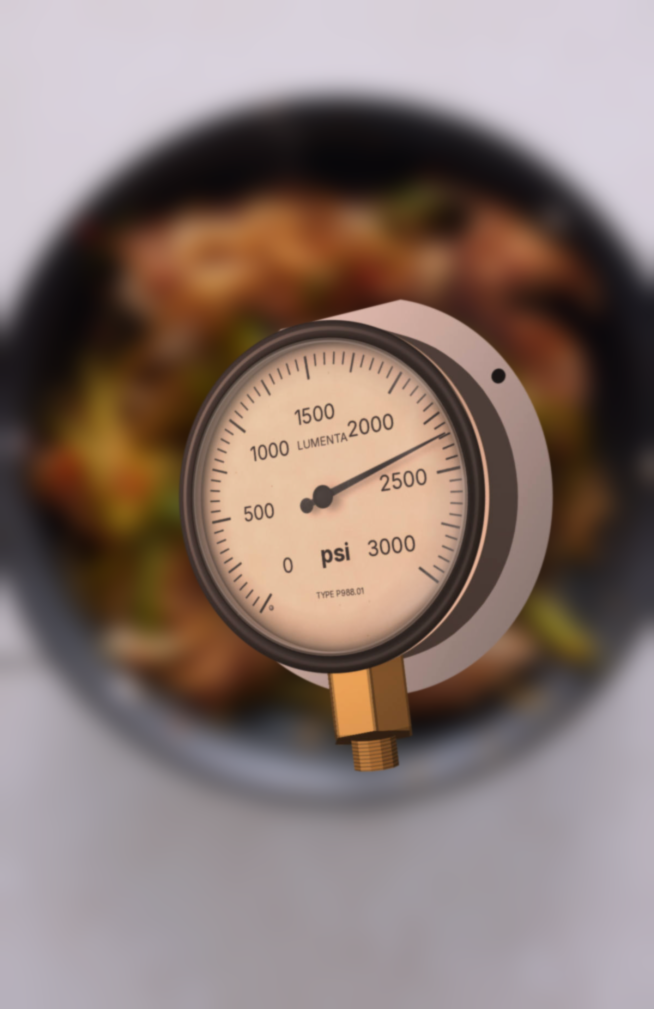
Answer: 2350 psi
